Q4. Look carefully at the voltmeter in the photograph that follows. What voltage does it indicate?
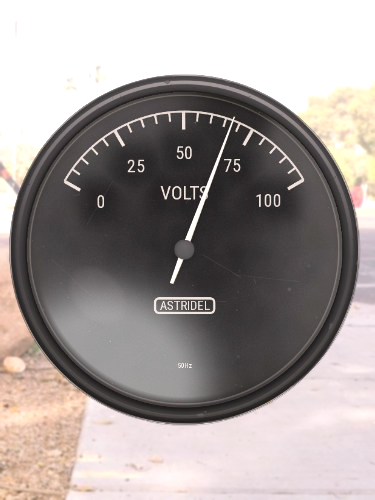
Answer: 67.5 V
